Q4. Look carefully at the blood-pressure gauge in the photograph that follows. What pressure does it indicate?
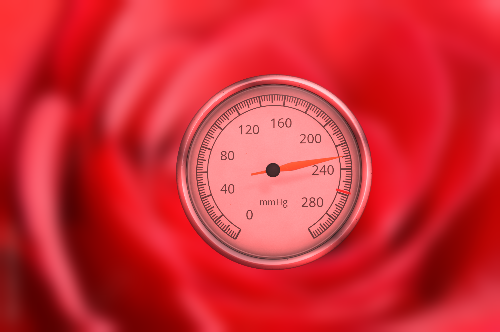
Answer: 230 mmHg
